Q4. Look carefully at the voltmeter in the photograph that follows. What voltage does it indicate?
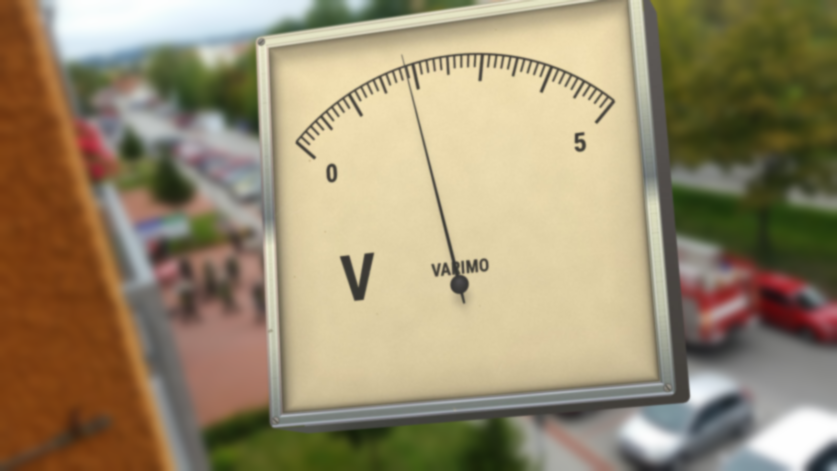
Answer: 1.9 V
